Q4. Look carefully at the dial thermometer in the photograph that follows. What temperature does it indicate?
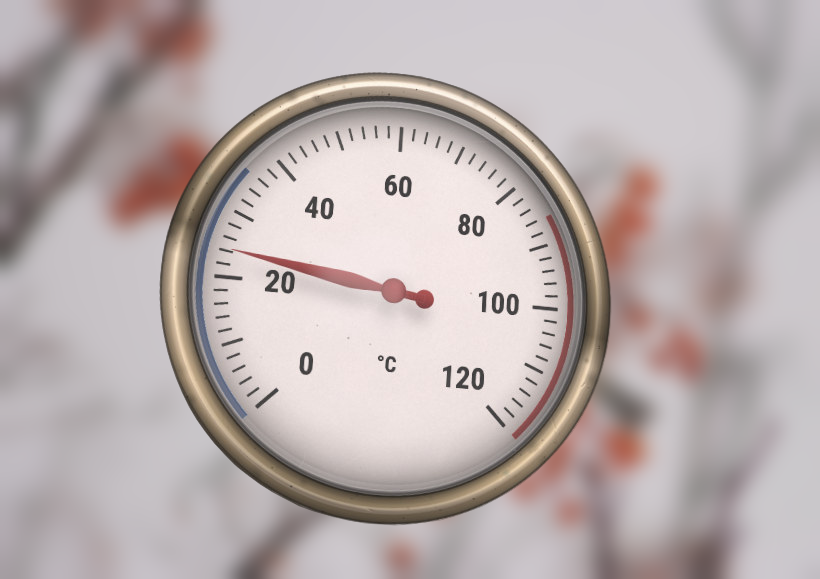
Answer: 24 °C
